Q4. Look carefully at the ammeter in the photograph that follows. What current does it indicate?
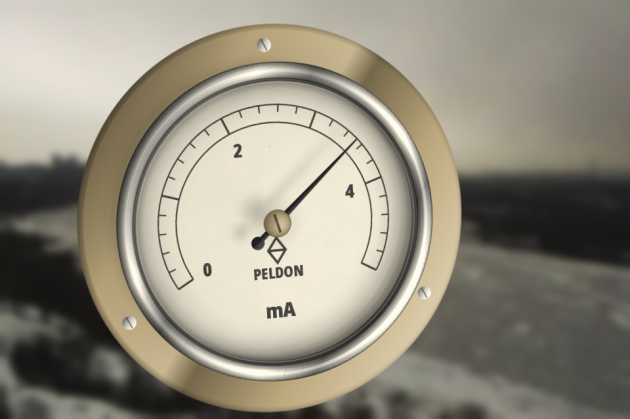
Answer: 3.5 mA
